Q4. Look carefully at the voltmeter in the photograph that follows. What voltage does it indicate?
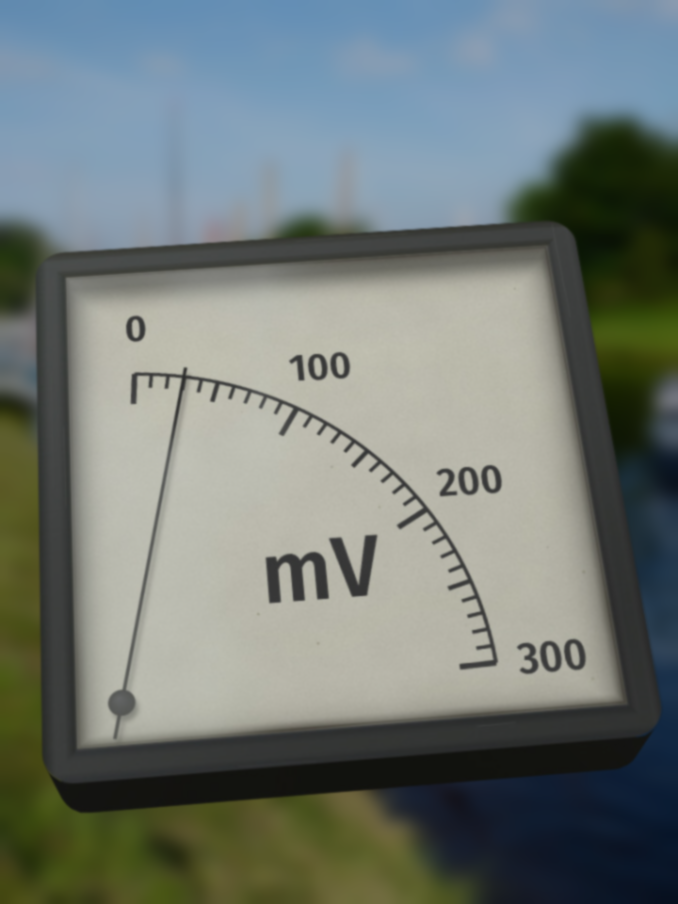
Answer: 30 mV
